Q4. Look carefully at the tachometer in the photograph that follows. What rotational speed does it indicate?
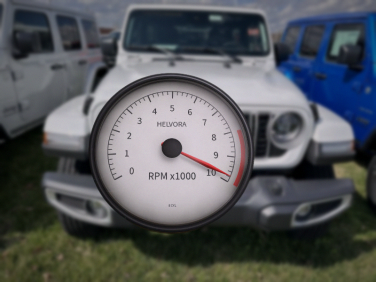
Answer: 9800 rpm
